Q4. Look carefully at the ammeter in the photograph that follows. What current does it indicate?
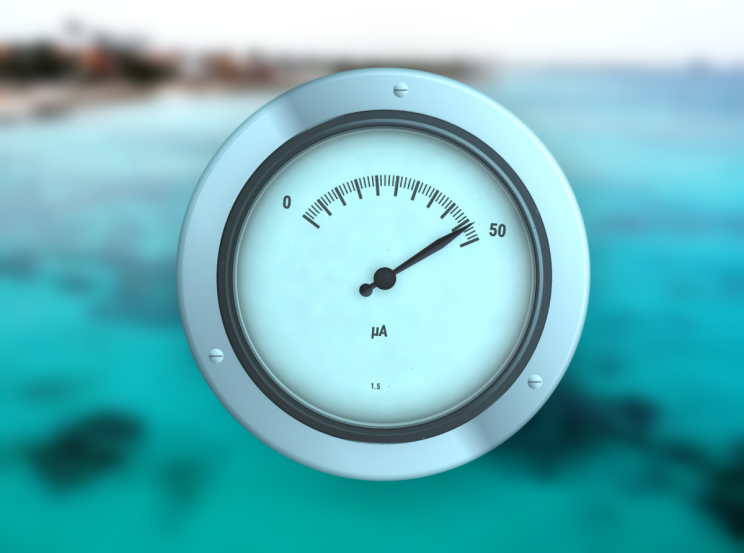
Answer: 46 µA
